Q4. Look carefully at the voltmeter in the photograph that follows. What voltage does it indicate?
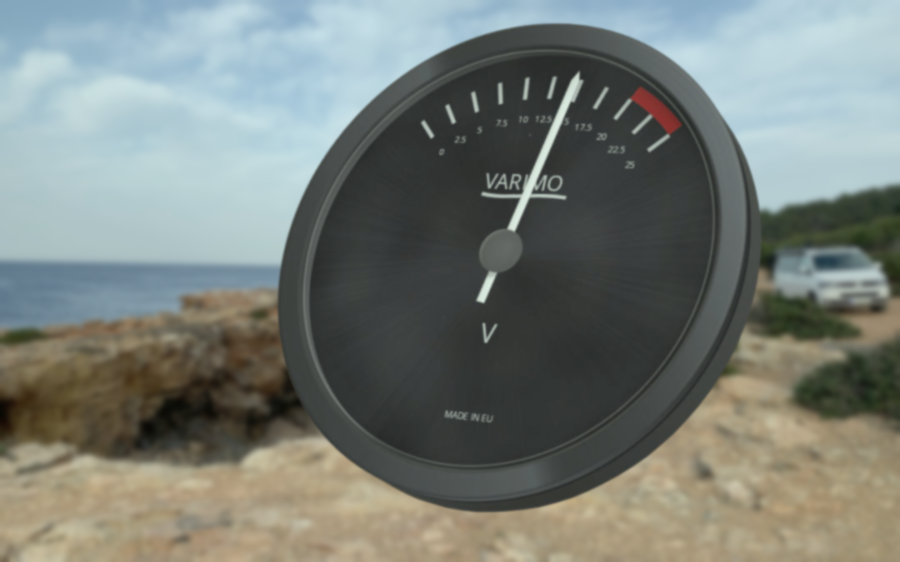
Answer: 15 V
